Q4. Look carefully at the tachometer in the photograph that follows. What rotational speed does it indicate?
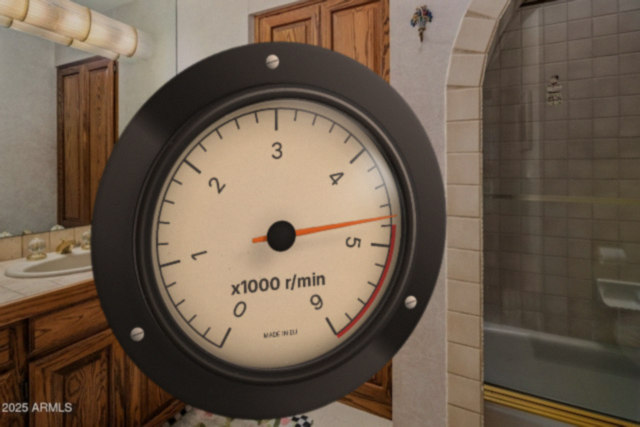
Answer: 4700 rpm
